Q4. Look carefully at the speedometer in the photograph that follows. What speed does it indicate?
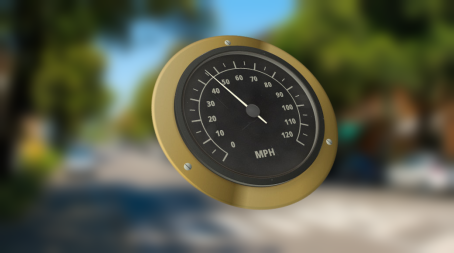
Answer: 45 mph
